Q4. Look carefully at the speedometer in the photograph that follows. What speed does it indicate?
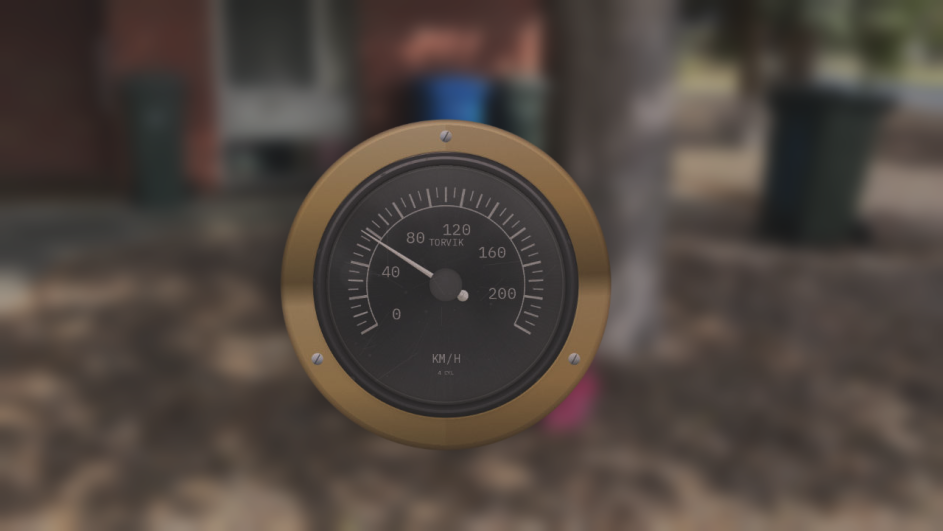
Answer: 57.5 km/h
